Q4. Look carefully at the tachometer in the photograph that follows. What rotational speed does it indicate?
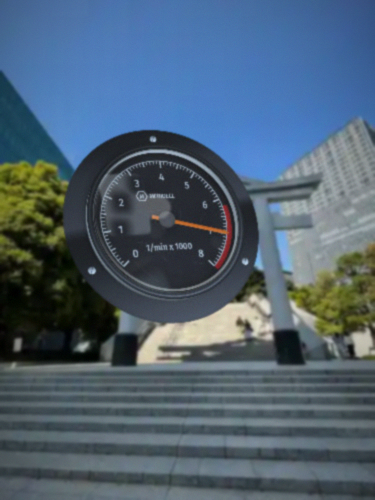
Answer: 7000 rpm
